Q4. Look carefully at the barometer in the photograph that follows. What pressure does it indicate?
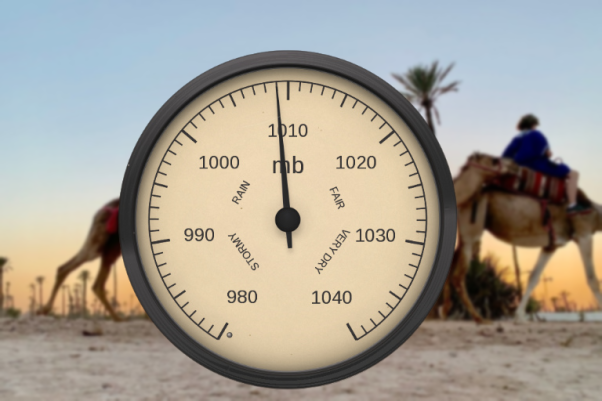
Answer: 1009 mbar
